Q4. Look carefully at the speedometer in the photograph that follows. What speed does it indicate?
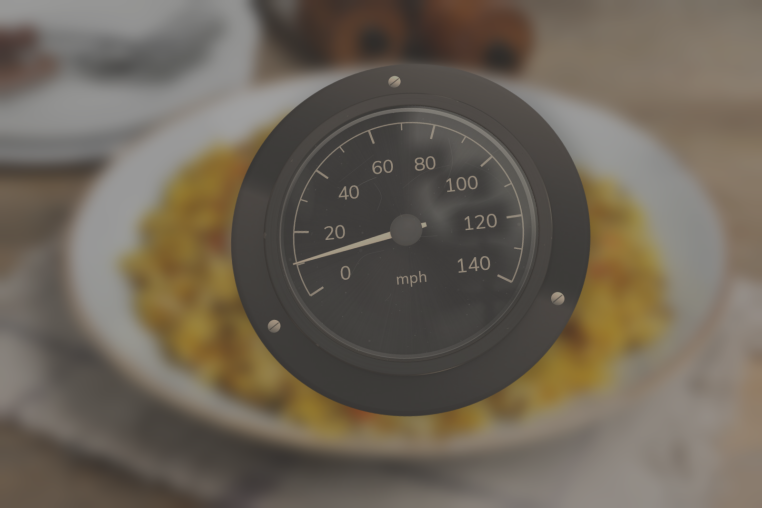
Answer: 10 mph
